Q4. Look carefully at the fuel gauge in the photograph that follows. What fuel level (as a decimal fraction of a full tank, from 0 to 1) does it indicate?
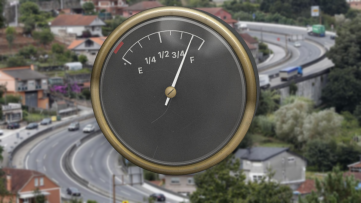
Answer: 0.875
